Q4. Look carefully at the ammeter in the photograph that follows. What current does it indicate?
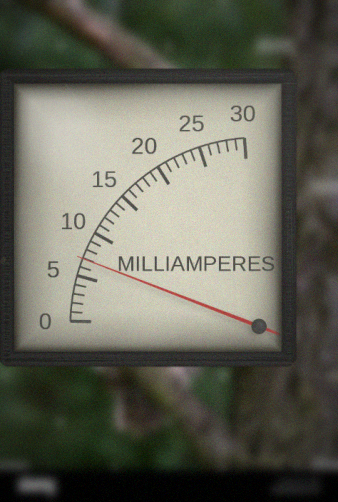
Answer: 7 mA
